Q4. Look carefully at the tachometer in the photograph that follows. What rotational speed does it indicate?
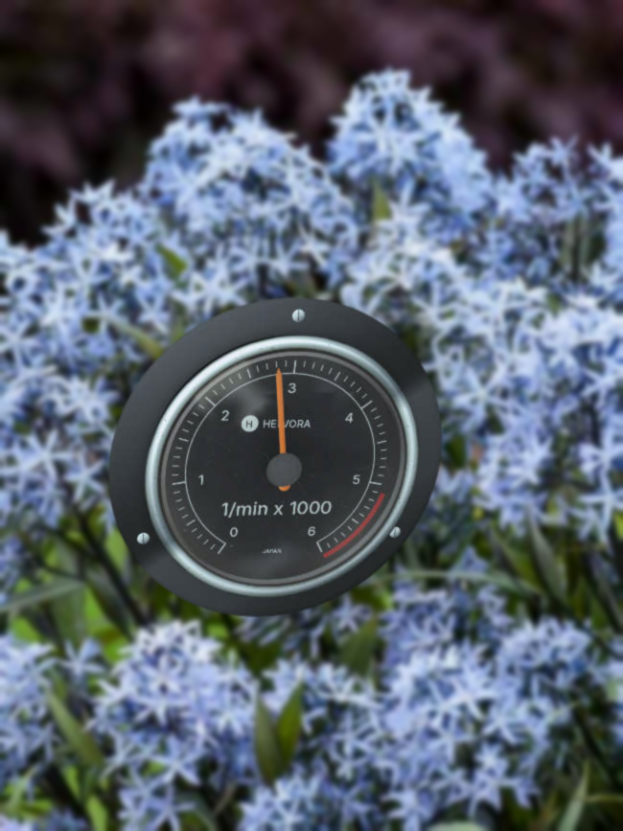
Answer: 2800 rpm
